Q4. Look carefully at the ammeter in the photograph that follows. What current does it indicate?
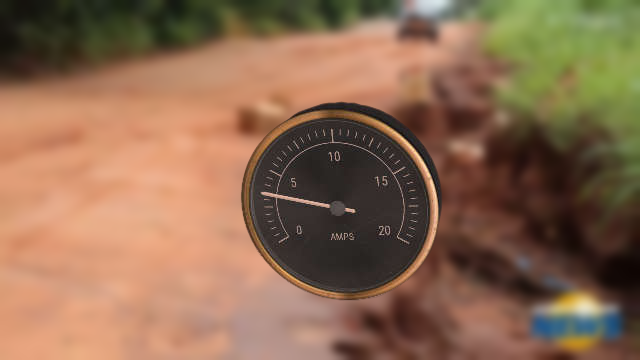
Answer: 3.5 A
